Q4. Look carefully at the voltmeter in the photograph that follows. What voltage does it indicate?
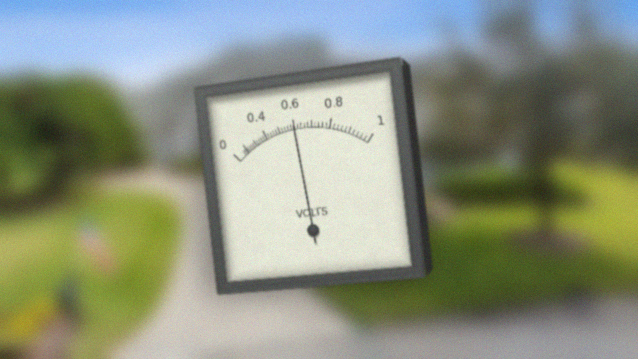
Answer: 0.6 V
